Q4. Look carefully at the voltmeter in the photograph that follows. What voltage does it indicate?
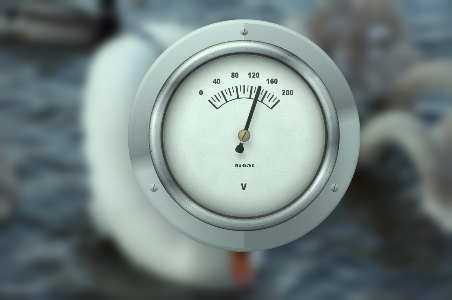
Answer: 140 V
